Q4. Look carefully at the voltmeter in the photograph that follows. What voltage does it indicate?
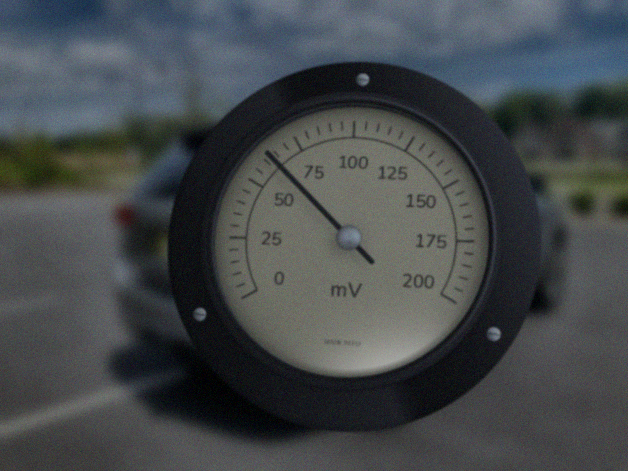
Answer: 62.5 mV
